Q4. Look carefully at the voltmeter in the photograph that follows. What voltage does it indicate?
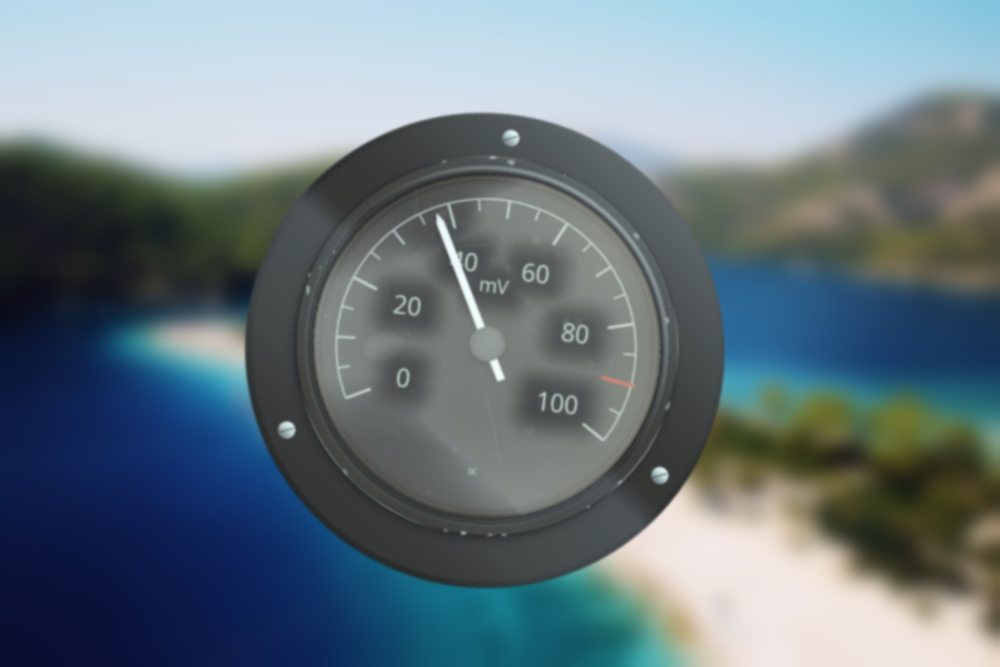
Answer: 37.5 mV
